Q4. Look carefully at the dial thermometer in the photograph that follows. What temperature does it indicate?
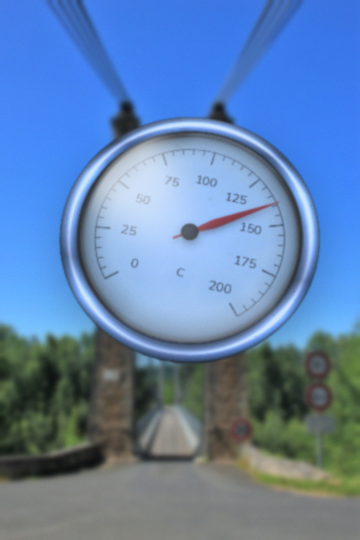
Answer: 140 °C
